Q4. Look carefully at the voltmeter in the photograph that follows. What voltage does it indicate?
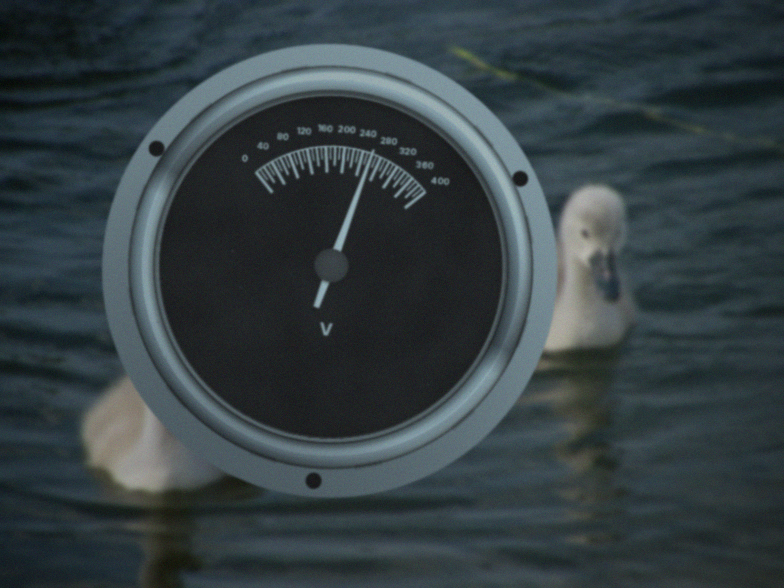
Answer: 260 V
